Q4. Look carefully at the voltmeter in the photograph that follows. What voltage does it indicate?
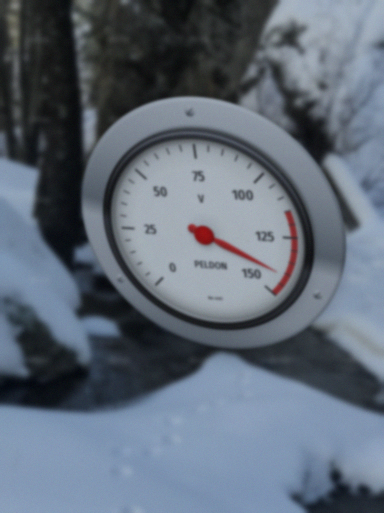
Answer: 140 V
